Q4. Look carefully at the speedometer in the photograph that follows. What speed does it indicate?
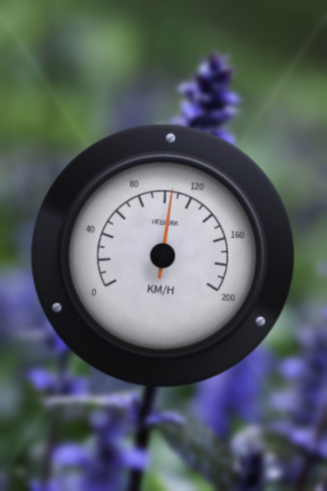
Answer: 105 km/h
